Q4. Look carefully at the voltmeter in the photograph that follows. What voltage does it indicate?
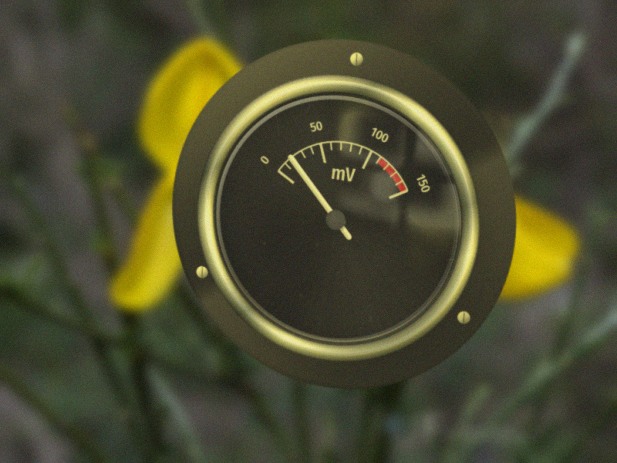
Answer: 20 mV
